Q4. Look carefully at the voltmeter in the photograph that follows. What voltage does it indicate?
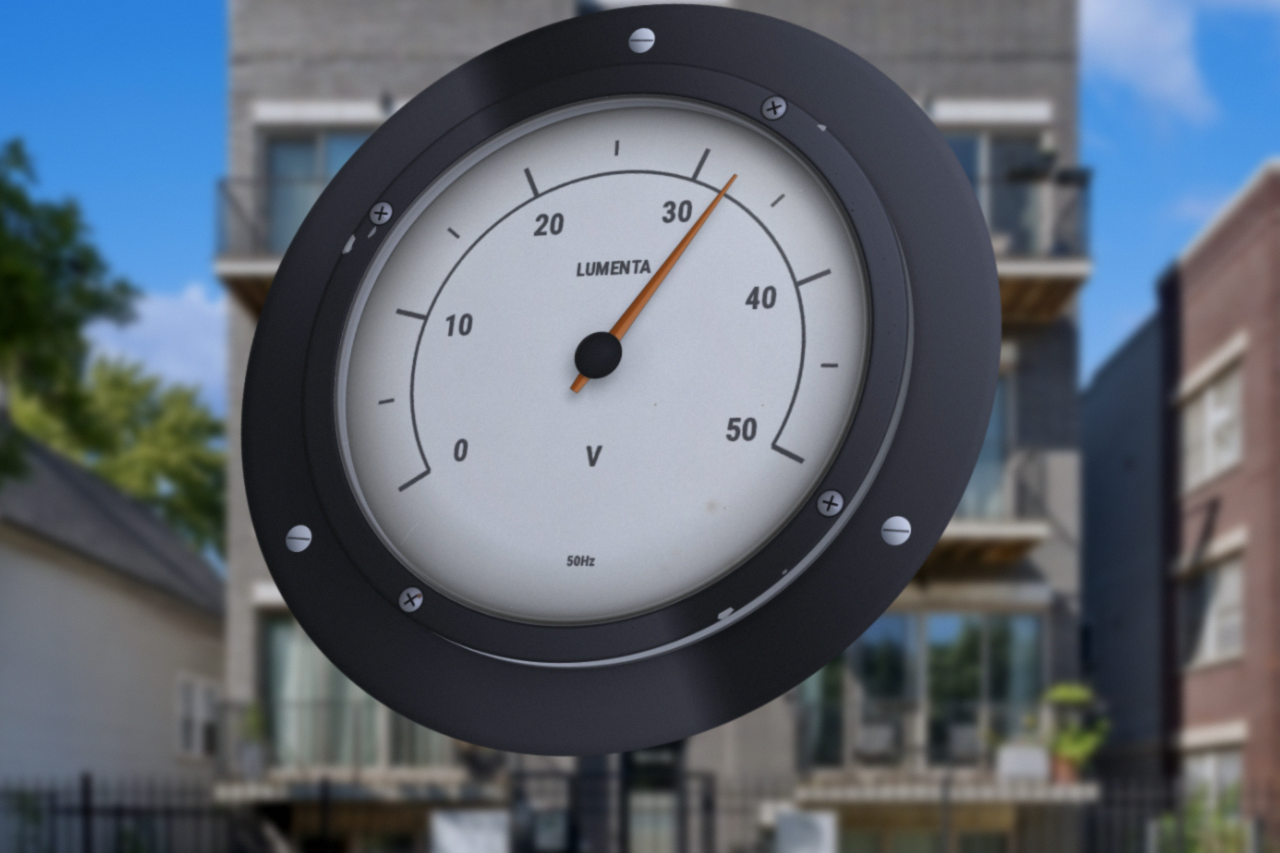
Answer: 32.5 V
